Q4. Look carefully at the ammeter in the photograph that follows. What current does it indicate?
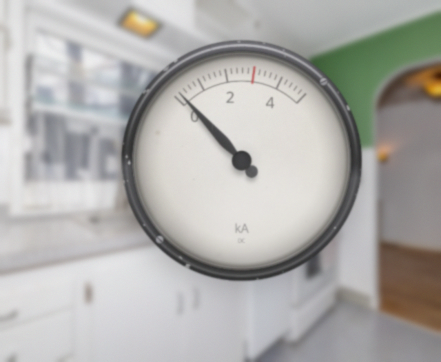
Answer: 0.2 kA
